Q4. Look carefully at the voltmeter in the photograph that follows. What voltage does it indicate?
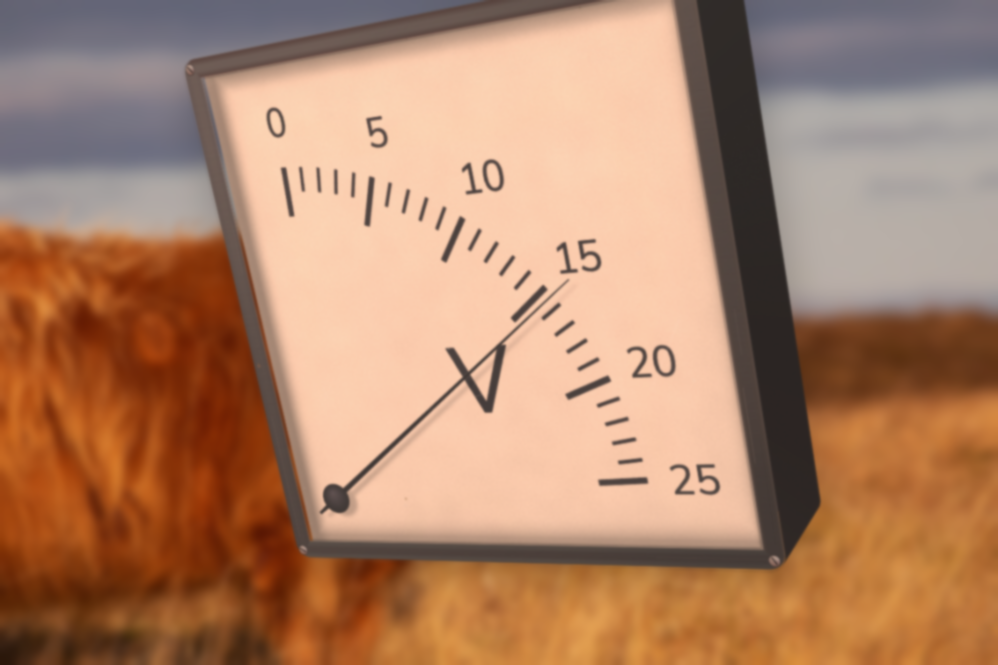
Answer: 15.5 V
